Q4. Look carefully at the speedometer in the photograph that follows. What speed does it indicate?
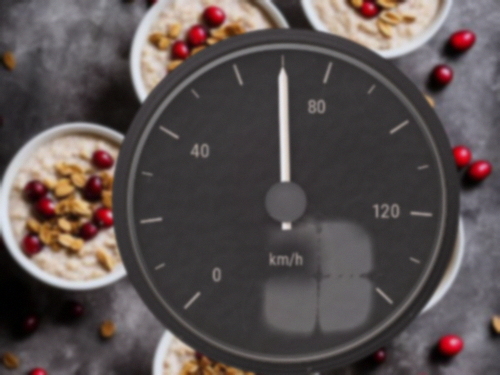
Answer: 70 km/h
